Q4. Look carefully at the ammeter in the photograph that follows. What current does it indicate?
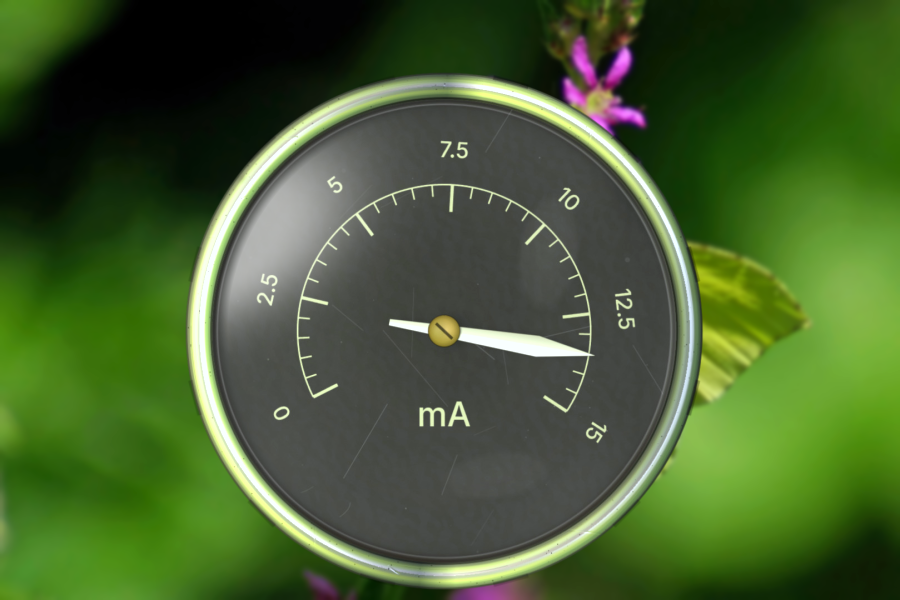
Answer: 13.5 mA
